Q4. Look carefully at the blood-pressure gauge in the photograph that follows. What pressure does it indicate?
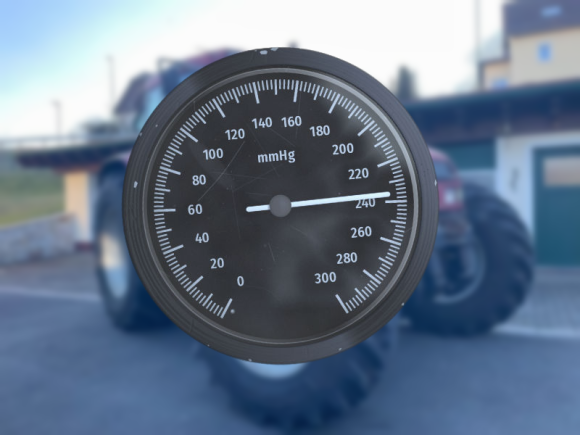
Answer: 236 mmHg
